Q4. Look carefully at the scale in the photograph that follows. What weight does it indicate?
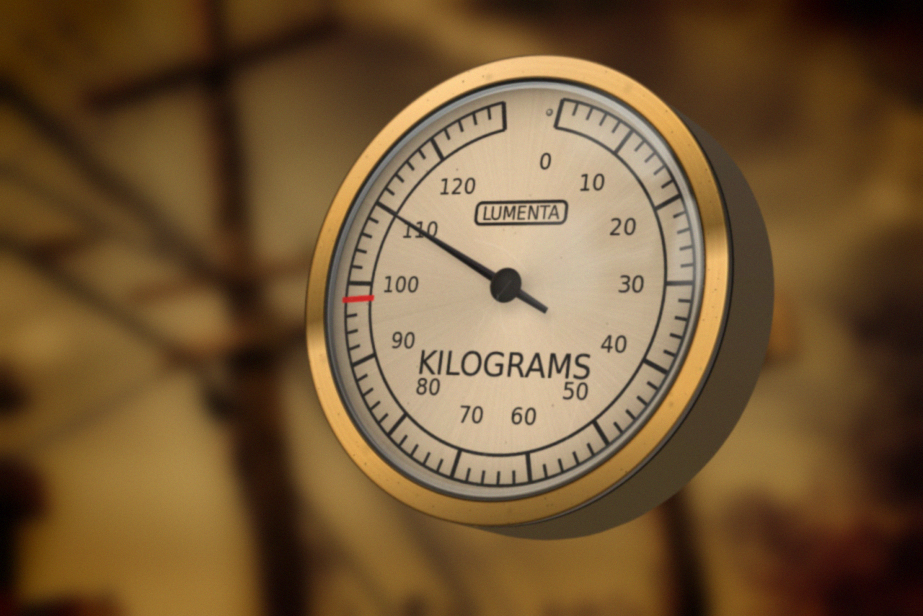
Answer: 110 kg
